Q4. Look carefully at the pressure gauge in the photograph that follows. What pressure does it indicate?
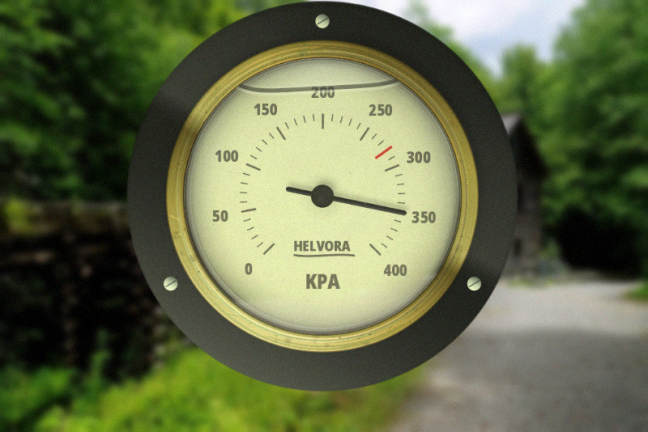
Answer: 350 kPa
